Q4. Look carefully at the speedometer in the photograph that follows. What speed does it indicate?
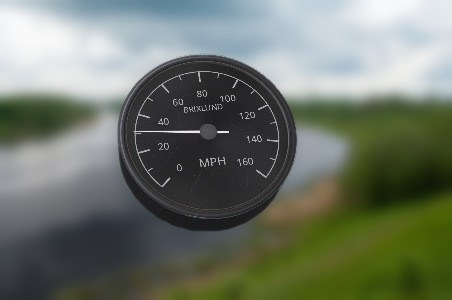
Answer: 30 mph
